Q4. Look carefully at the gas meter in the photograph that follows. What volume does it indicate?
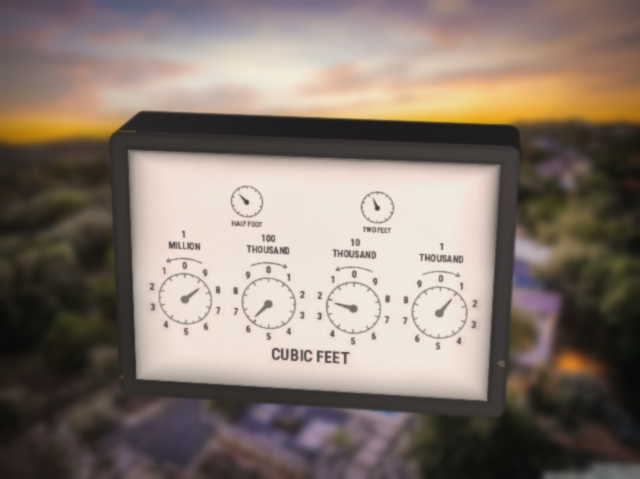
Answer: 862100 ft³
